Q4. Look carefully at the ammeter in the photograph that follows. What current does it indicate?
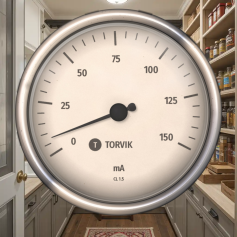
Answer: 7.5 mA
